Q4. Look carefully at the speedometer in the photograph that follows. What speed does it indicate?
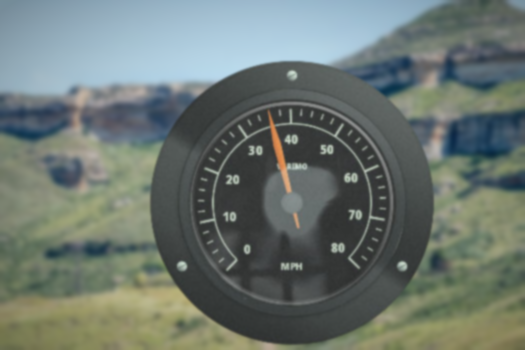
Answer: 36 mph
